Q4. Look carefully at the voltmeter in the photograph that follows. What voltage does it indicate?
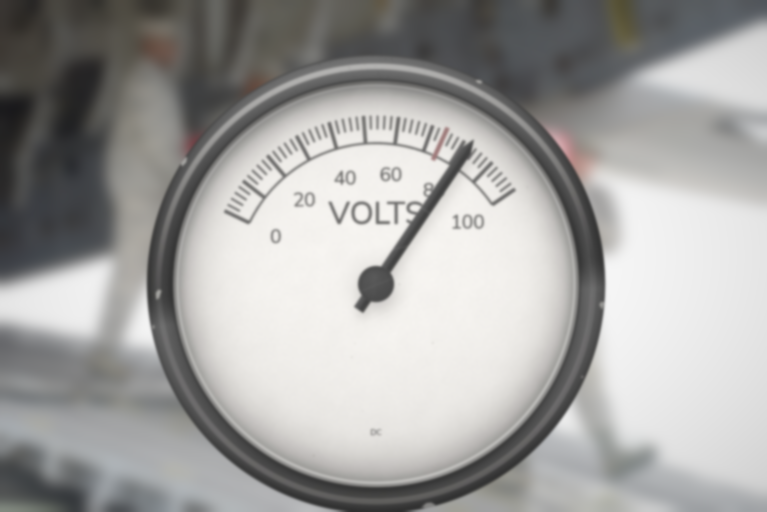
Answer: 82 V
